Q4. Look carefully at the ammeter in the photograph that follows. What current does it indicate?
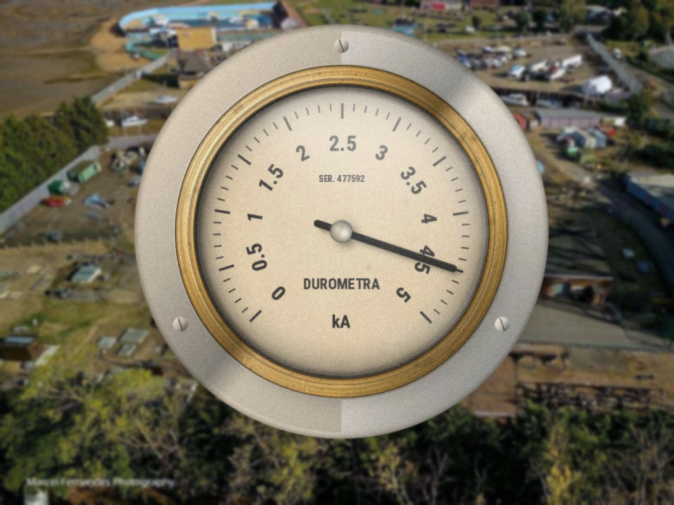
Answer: 4.5 kA
